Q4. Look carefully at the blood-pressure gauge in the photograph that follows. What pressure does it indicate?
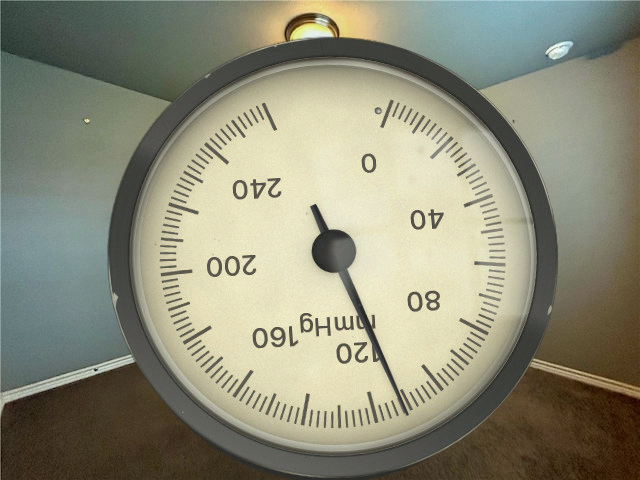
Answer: 112 mmHg
